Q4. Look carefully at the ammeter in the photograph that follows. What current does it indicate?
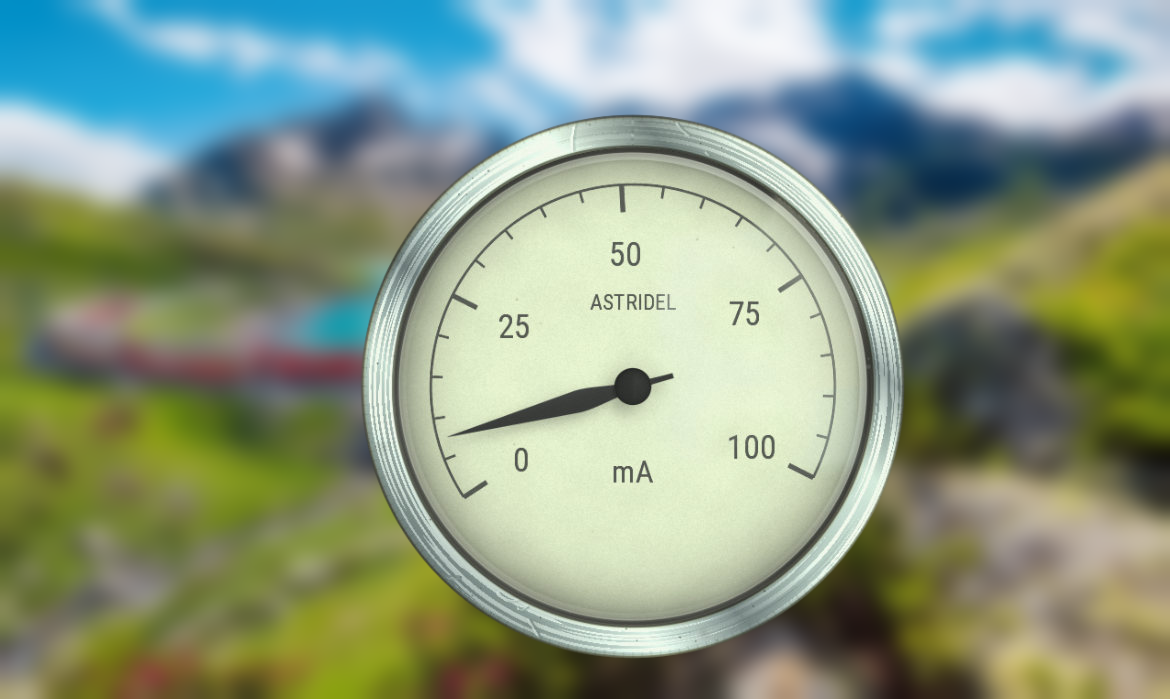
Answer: 7.5 mA
